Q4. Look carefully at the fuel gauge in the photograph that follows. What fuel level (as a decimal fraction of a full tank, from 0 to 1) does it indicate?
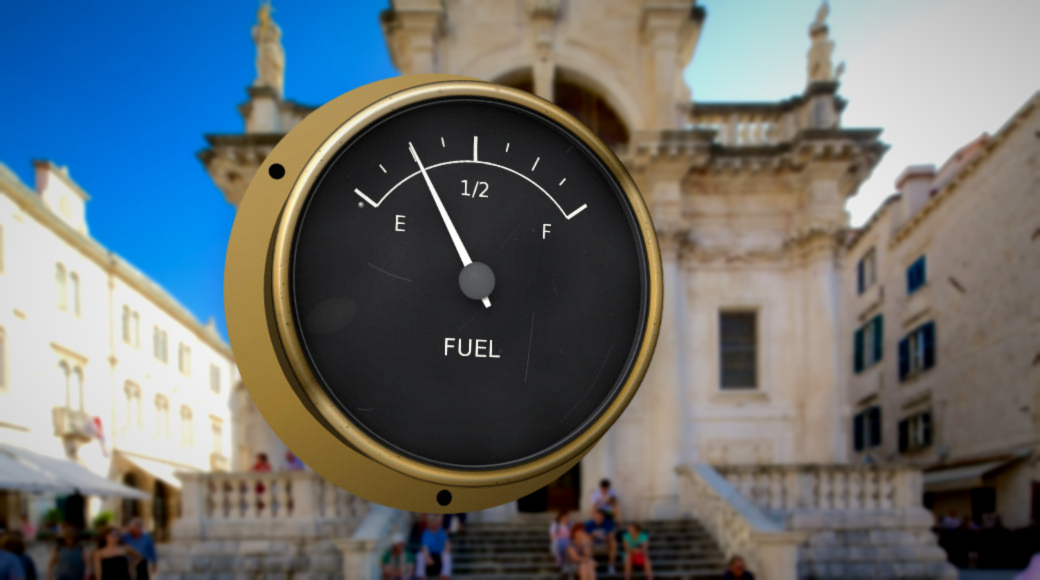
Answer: 0.25
